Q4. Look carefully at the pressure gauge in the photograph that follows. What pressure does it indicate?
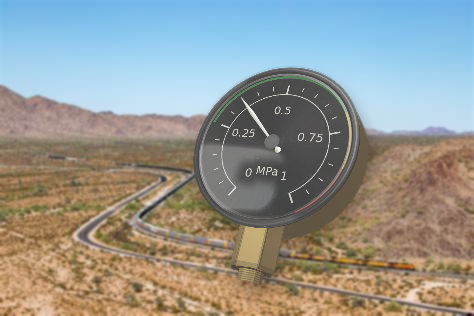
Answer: 0.35 MPa
